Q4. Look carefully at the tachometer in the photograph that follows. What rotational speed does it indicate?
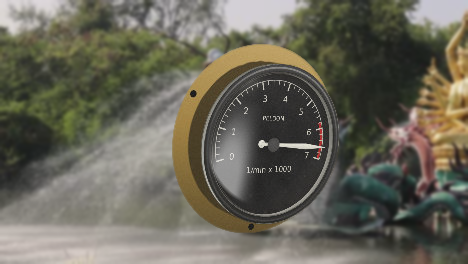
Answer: 6600 rpm
